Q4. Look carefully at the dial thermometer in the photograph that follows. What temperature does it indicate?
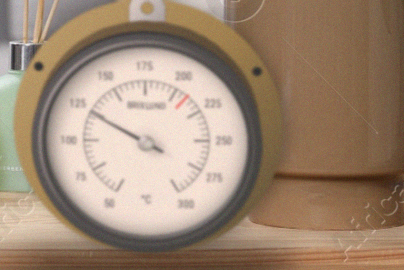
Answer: 125 °C
